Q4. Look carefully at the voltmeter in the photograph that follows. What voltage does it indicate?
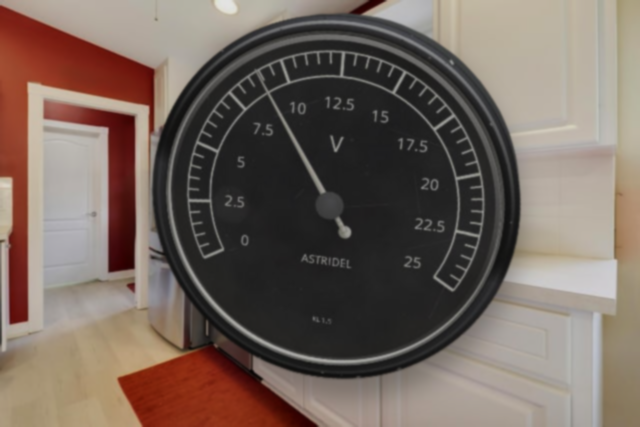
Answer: 9 V
